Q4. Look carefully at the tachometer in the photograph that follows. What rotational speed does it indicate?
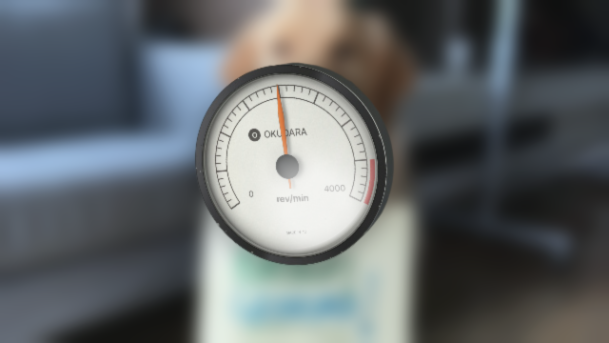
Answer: 2000 rpm
